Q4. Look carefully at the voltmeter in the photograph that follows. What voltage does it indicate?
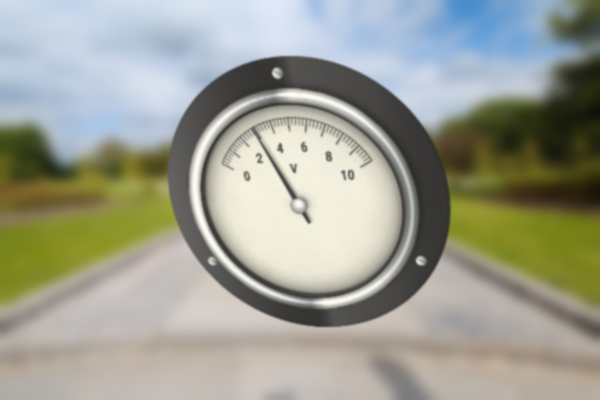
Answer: 3 V
